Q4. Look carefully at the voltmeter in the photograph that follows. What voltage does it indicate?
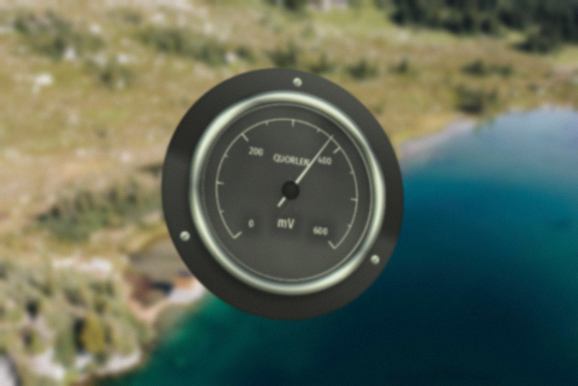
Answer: 375 mV
